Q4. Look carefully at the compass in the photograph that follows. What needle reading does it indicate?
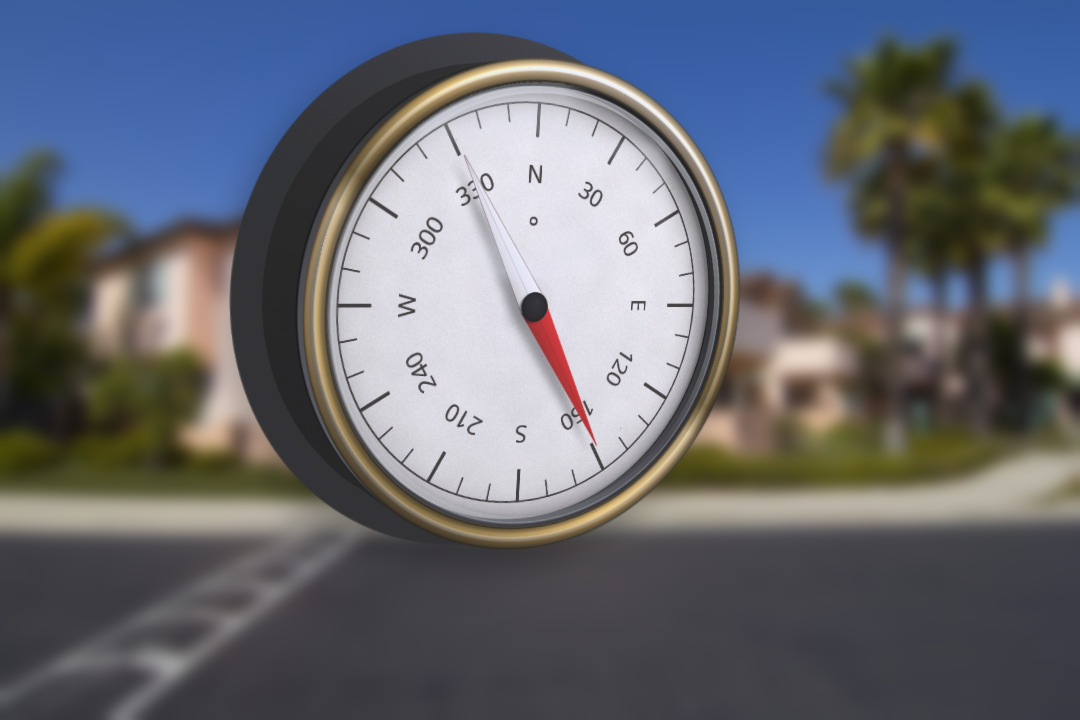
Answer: 150 °
